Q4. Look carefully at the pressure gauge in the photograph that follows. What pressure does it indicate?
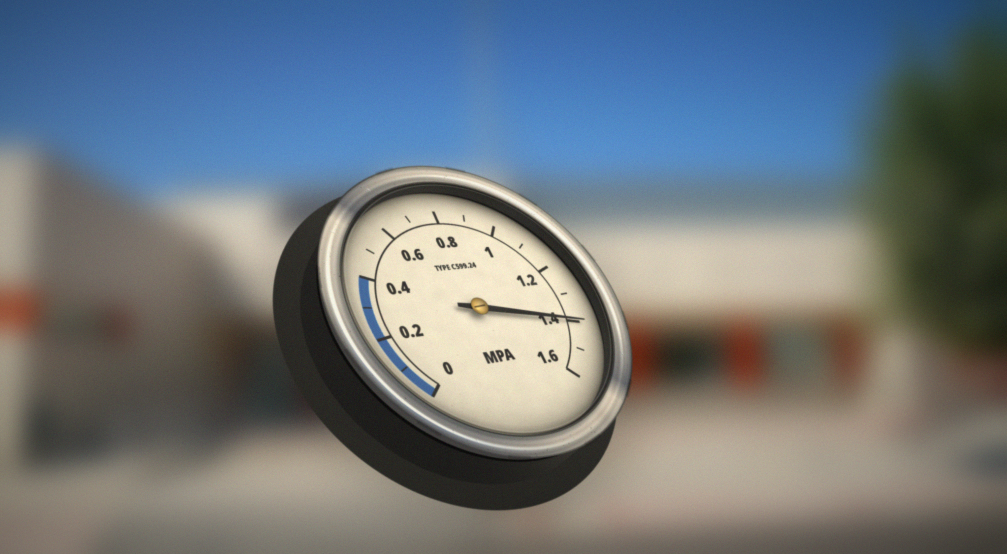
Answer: 1.4 MPa
